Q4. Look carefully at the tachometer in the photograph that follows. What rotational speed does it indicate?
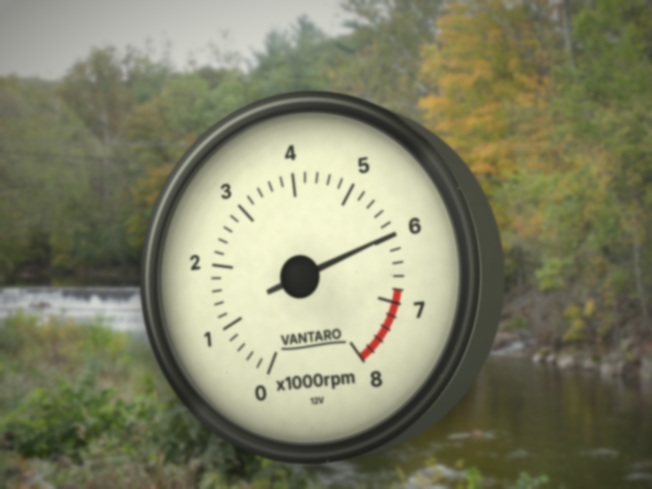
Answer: 6000 rpm
